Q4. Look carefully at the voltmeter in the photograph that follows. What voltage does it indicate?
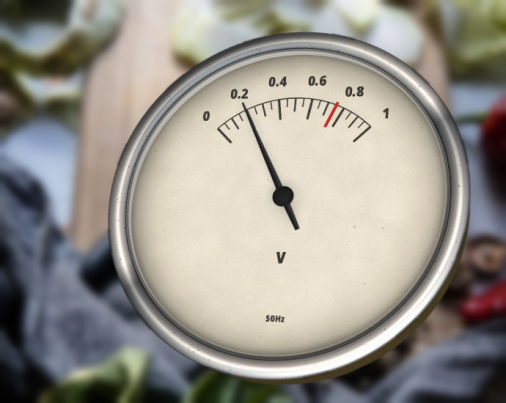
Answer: 0.2 V
